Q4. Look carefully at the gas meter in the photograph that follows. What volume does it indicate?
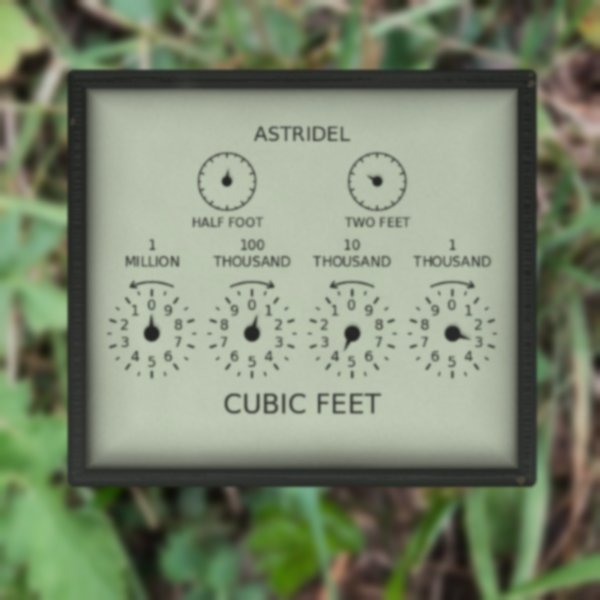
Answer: 4300 ft³
